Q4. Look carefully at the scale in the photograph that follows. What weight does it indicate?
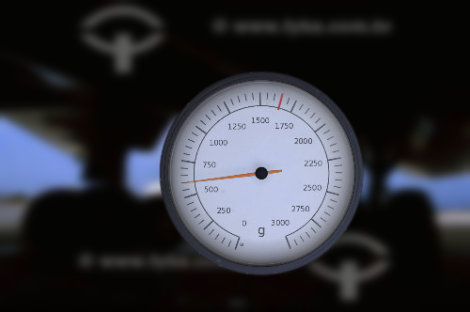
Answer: 600 g
